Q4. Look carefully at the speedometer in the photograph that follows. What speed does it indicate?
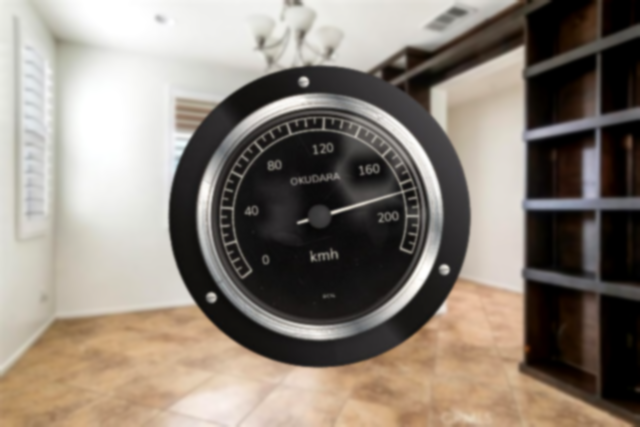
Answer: 185 km/h
